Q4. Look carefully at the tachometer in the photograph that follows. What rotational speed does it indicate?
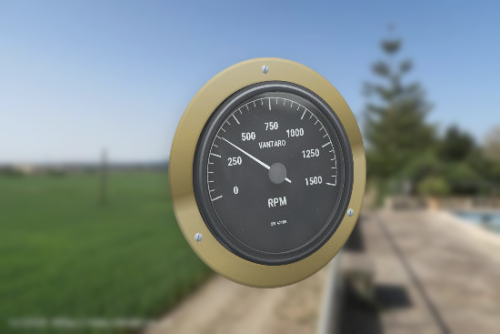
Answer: 350 rpm
